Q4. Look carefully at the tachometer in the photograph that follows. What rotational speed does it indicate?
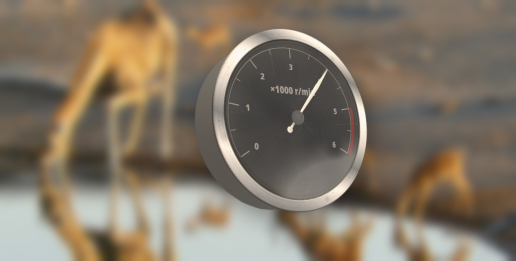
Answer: 4000 rpm
